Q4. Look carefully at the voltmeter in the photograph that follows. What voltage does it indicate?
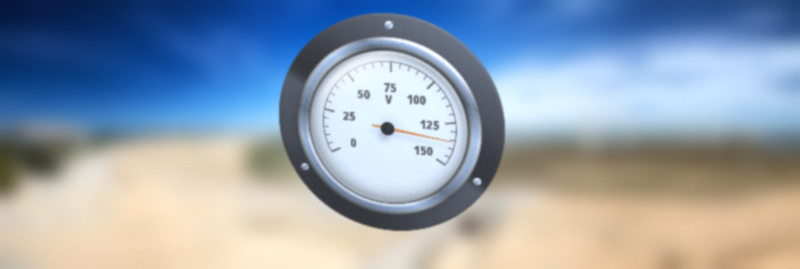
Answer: 135 V
